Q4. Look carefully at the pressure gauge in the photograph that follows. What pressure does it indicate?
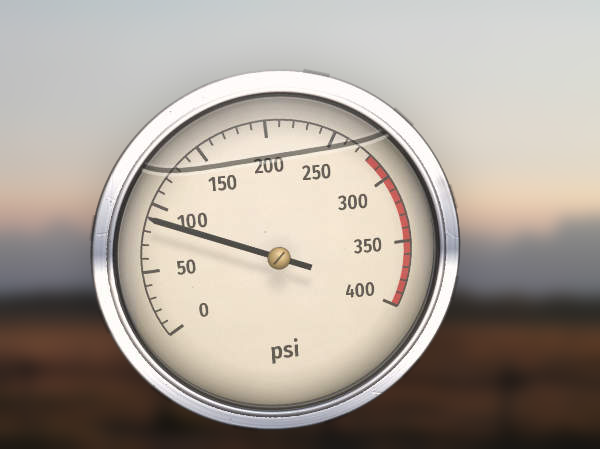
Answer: 90 psi
